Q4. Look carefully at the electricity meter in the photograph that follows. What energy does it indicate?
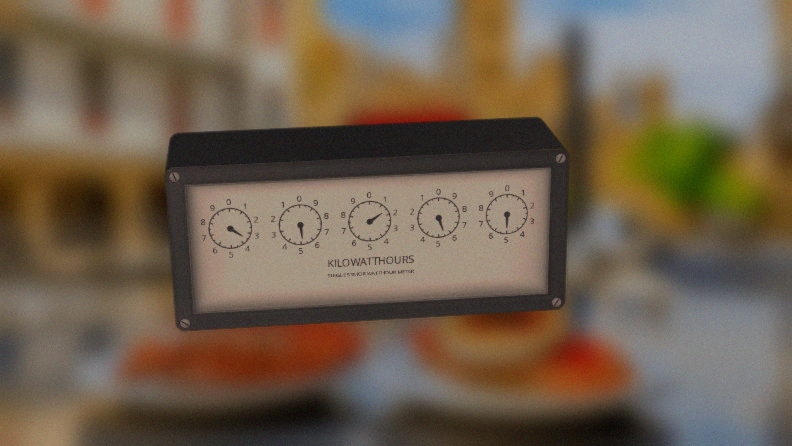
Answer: 35155 kWh
